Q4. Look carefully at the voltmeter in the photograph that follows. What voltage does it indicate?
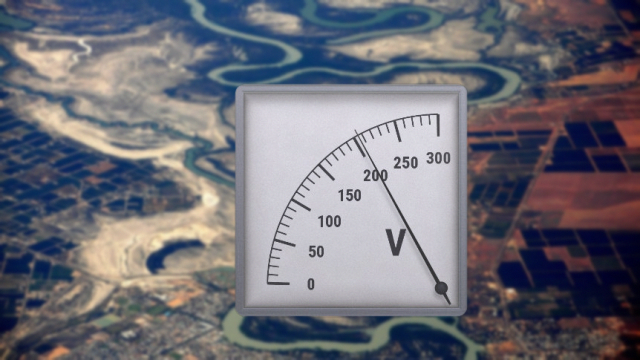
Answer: 205 V
